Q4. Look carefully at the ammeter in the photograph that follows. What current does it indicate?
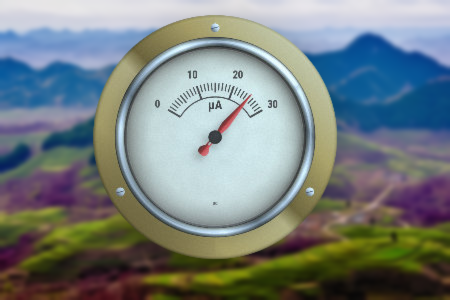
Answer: 25 µA
